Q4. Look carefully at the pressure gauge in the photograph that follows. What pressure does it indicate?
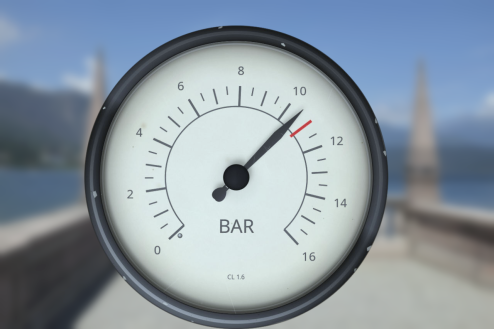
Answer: 10.5 bar
